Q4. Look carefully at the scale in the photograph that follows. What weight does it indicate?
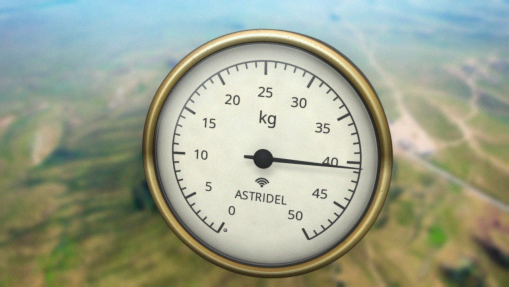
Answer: 40.5 kg
